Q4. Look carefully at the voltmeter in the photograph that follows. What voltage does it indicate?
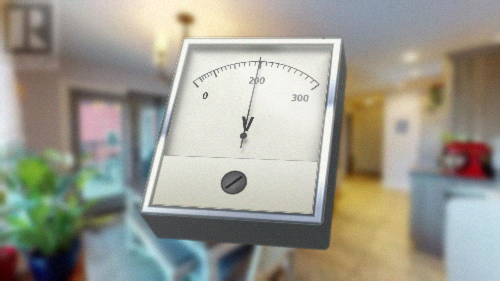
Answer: 200 V
